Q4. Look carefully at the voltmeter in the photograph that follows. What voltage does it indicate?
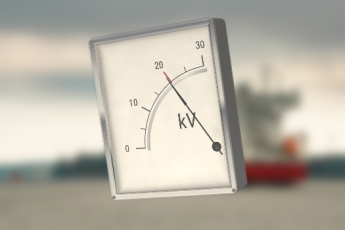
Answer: 20 kV
